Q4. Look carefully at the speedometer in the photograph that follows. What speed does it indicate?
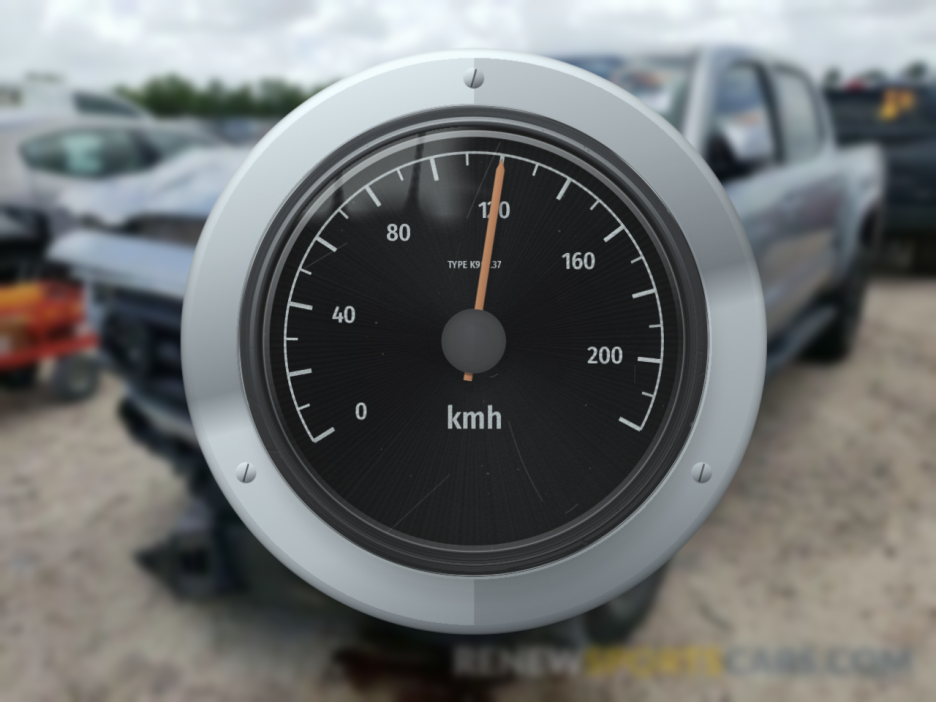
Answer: 120 km/h
